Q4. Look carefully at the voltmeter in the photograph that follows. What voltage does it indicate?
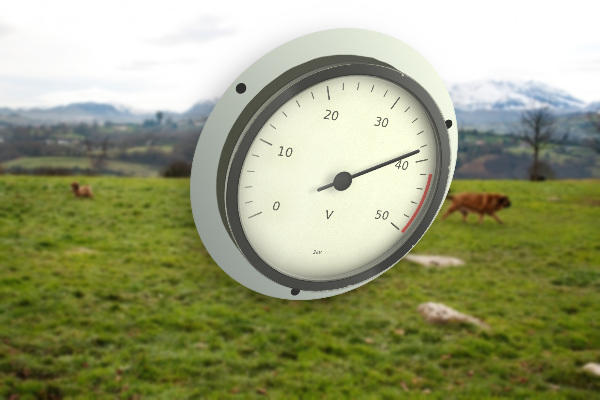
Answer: 38 V
